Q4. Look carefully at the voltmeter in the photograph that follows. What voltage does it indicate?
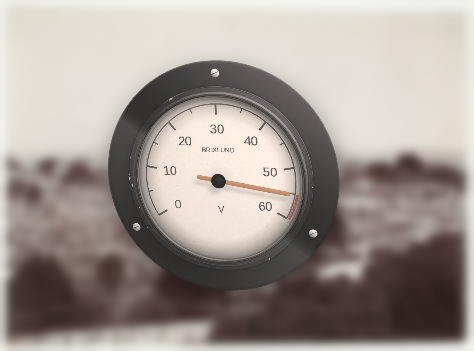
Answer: 55 V
